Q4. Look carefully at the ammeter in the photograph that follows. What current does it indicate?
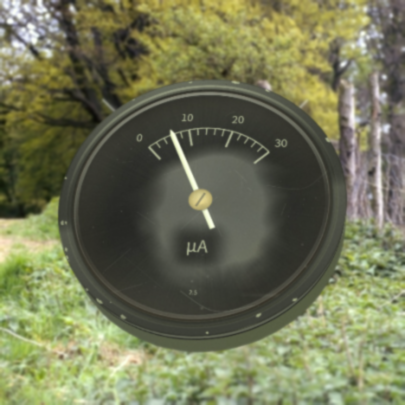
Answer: 6 µA
